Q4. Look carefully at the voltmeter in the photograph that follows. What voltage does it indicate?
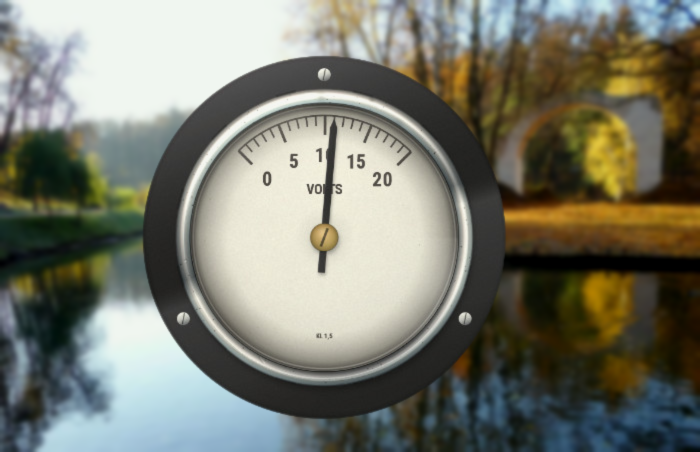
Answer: 11 V
